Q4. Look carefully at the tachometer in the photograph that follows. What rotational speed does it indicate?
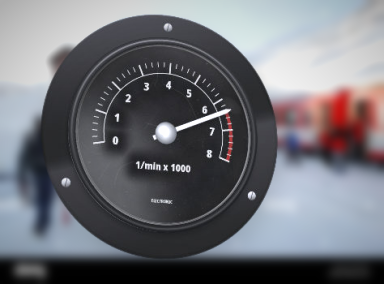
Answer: 6400 rpm
